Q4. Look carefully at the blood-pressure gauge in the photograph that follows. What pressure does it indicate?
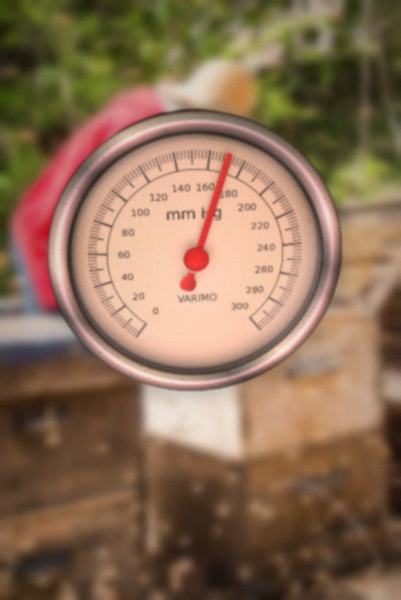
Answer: 170 mmHg
